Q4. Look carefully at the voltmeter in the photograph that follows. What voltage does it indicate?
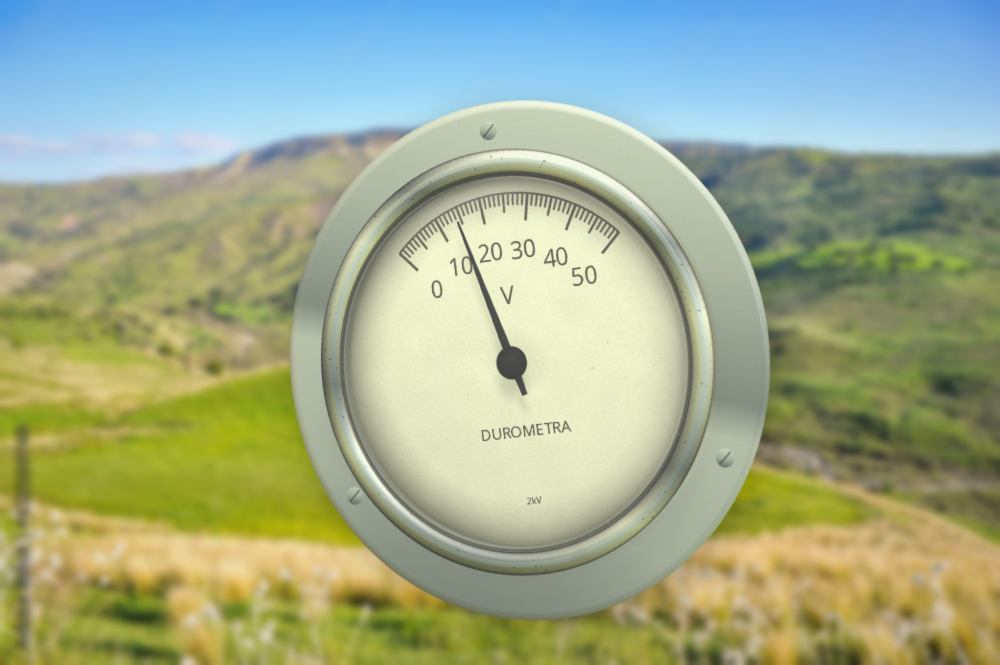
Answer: 15 V
